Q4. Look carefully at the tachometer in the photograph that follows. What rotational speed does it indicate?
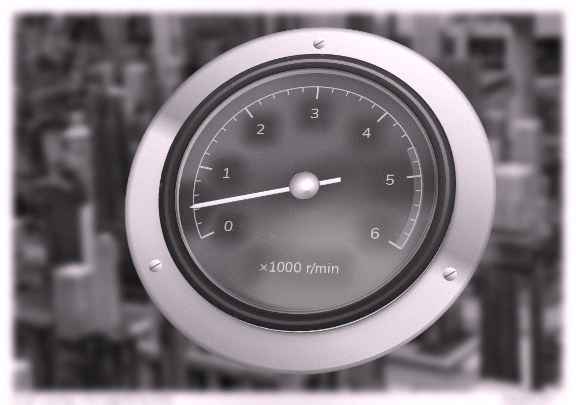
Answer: 400 rpm
